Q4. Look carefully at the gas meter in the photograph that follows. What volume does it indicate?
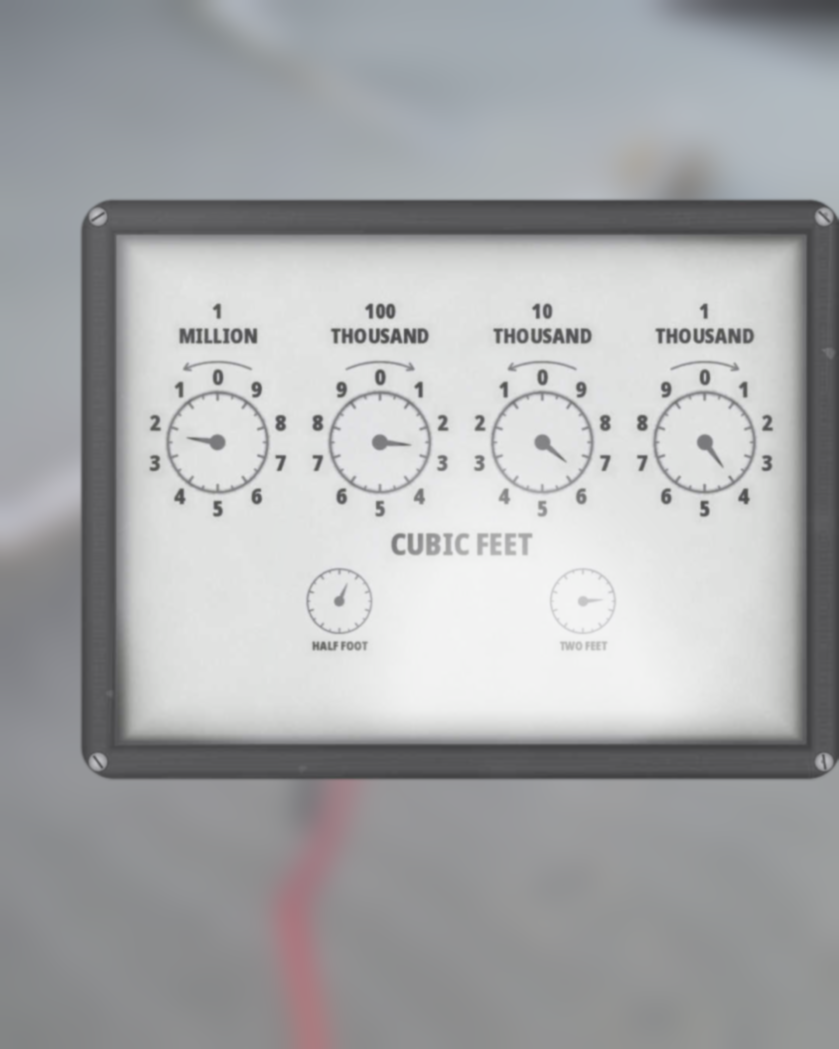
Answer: 226400 ft³
